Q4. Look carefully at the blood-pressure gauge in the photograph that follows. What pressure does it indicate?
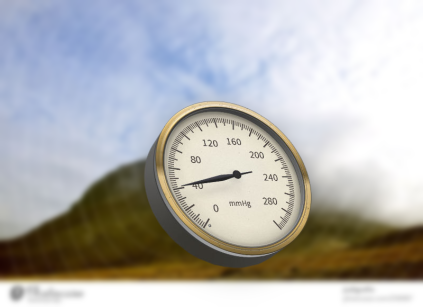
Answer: 40 mmHg
